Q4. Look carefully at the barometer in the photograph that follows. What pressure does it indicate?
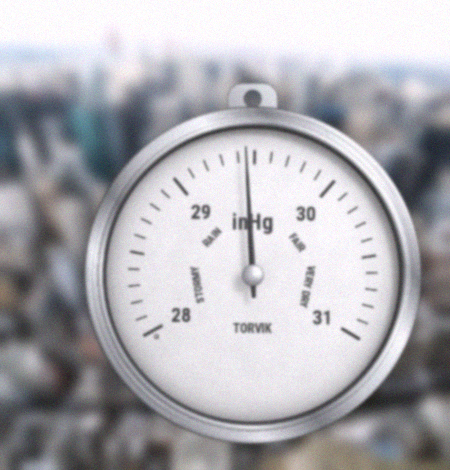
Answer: 29.45 inHg
